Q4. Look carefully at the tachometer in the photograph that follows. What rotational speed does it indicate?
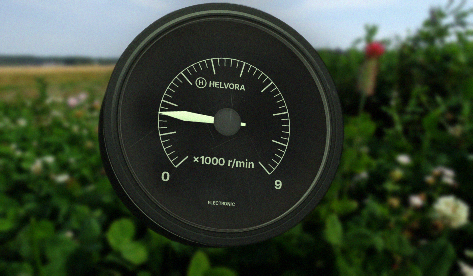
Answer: 1600 rpm
